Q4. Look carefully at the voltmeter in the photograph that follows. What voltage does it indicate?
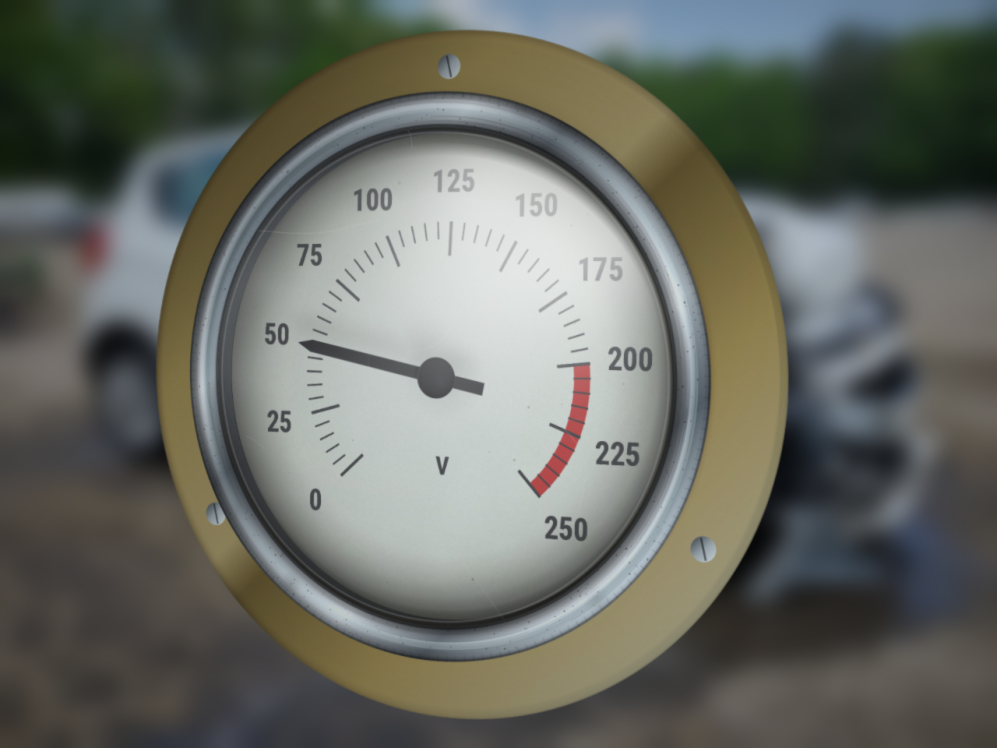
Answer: 50 V
